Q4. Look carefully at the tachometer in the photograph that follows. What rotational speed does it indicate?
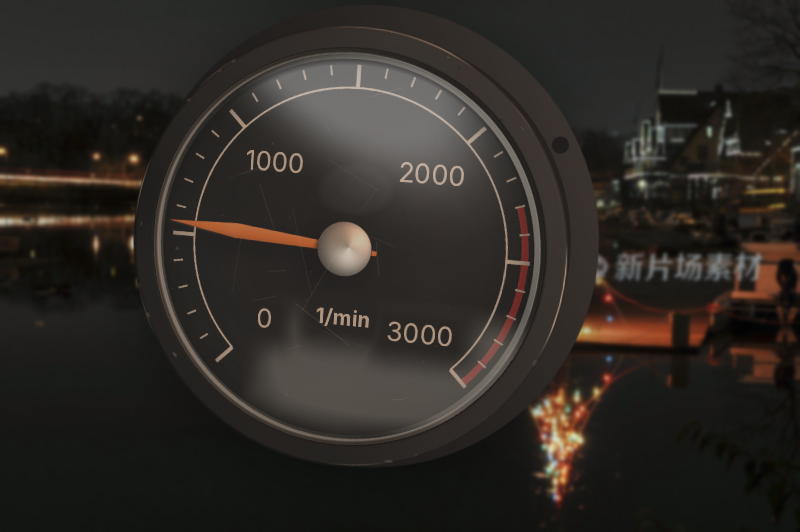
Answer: 550 rpm
